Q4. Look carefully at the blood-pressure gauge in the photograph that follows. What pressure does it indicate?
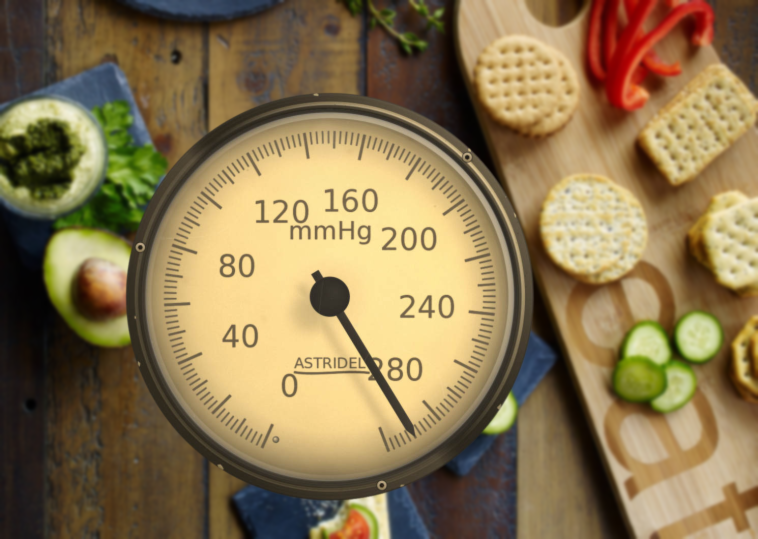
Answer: 290 mmHg
